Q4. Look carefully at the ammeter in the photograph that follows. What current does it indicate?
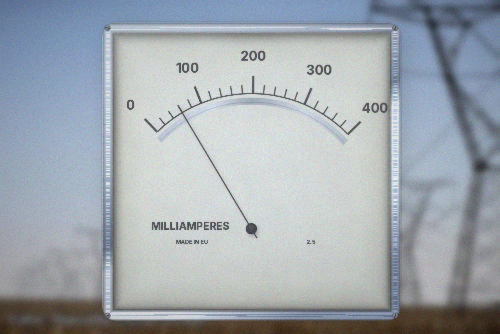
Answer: 60 mA
